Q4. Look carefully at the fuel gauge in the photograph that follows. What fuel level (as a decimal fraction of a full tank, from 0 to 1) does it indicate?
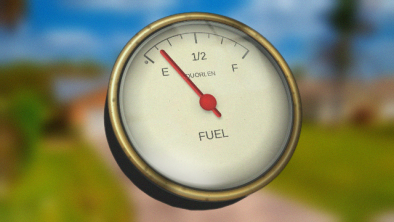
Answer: 0.125
